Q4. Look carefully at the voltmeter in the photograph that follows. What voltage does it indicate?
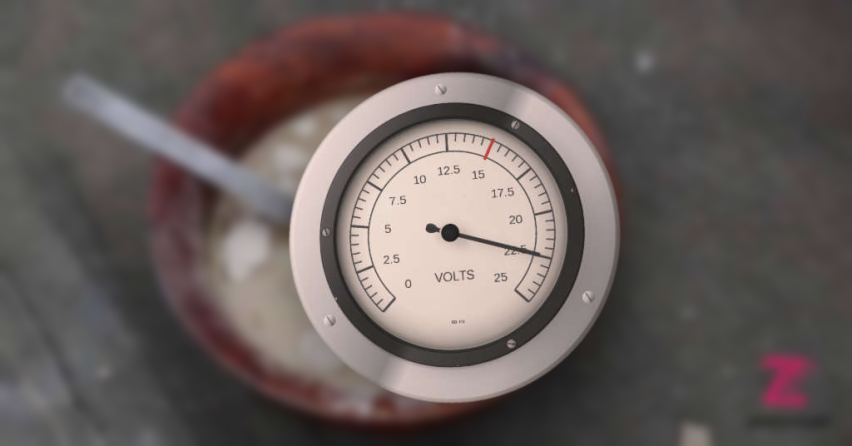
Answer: 22.5 V
